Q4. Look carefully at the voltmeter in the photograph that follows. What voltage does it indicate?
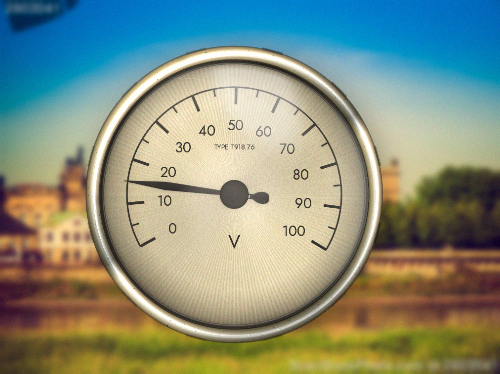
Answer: 15 V
